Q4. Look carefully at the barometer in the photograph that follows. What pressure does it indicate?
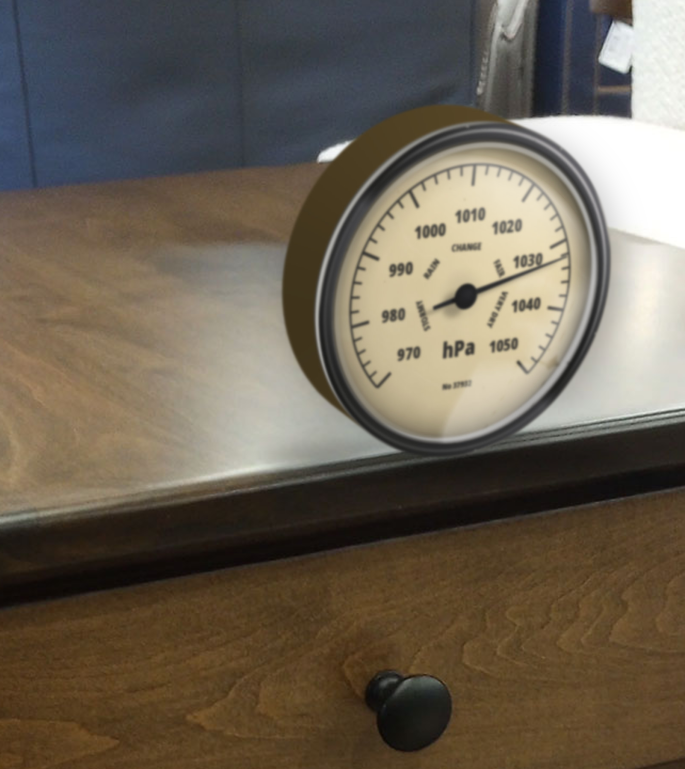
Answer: 1032 hPa
